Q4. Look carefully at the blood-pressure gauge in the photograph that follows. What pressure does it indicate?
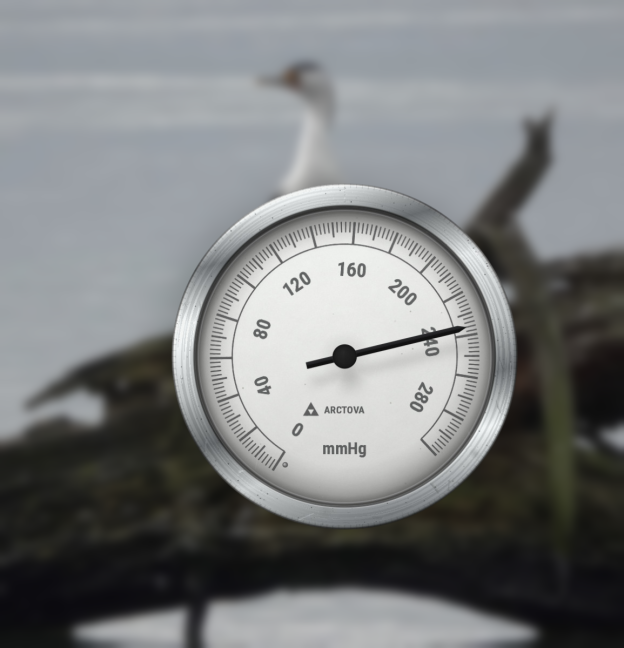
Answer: 236 mmHg
